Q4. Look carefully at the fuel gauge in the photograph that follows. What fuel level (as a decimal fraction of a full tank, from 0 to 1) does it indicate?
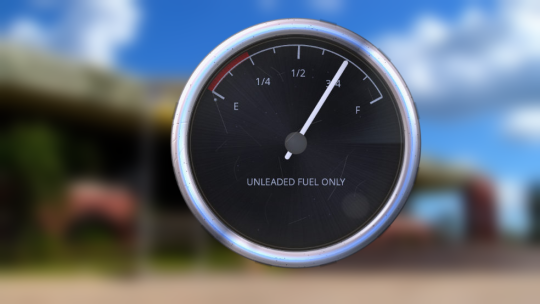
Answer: 0.75
